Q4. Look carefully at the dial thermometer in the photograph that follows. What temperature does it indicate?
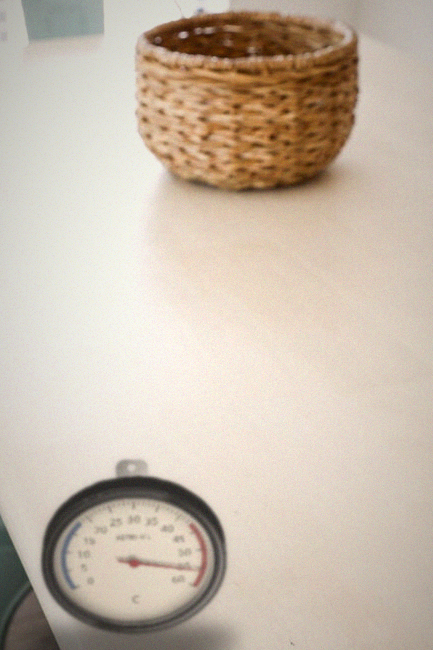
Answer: 55 °C
